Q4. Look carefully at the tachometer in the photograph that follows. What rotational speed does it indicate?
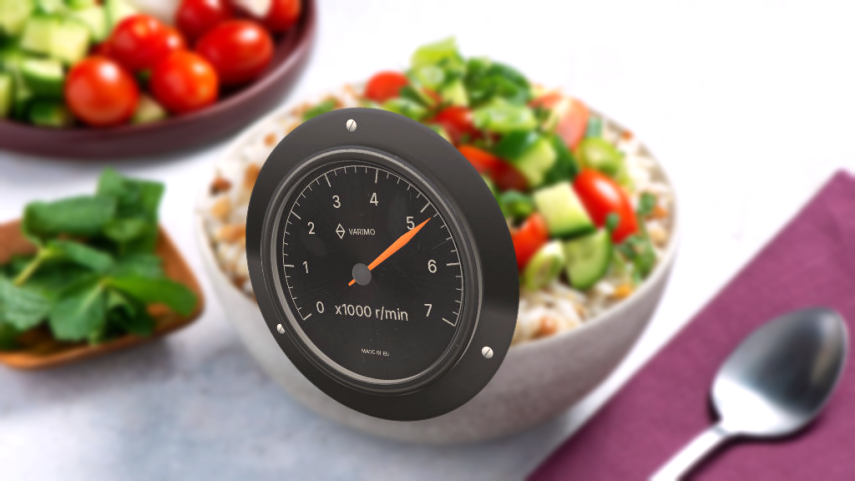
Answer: 5200 rpm
